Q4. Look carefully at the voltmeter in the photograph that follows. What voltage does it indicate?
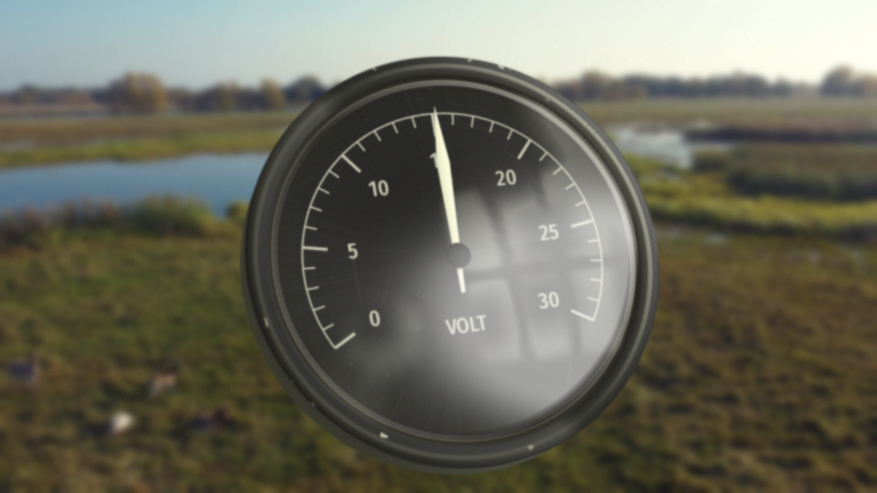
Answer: 15 V
